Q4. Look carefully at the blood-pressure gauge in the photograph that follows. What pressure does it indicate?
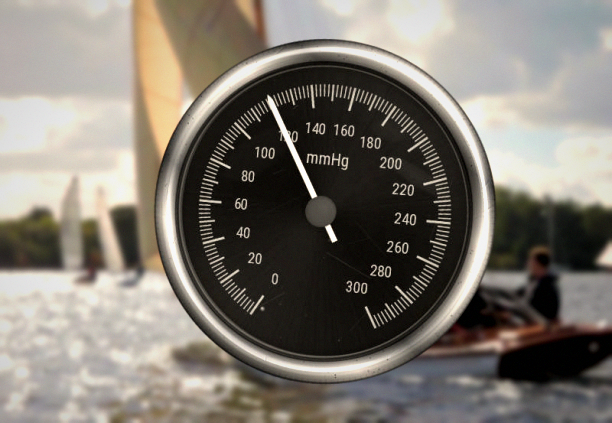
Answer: 120 mmHg
